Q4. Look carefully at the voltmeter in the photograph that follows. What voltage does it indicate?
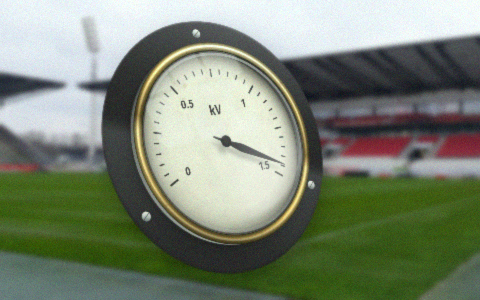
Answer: 1.45 kV
